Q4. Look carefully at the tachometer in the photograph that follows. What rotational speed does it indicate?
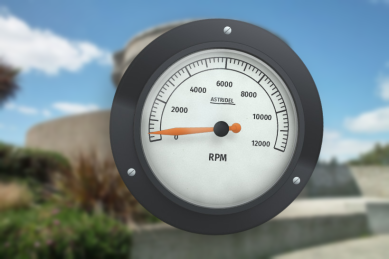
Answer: 400 rpm
